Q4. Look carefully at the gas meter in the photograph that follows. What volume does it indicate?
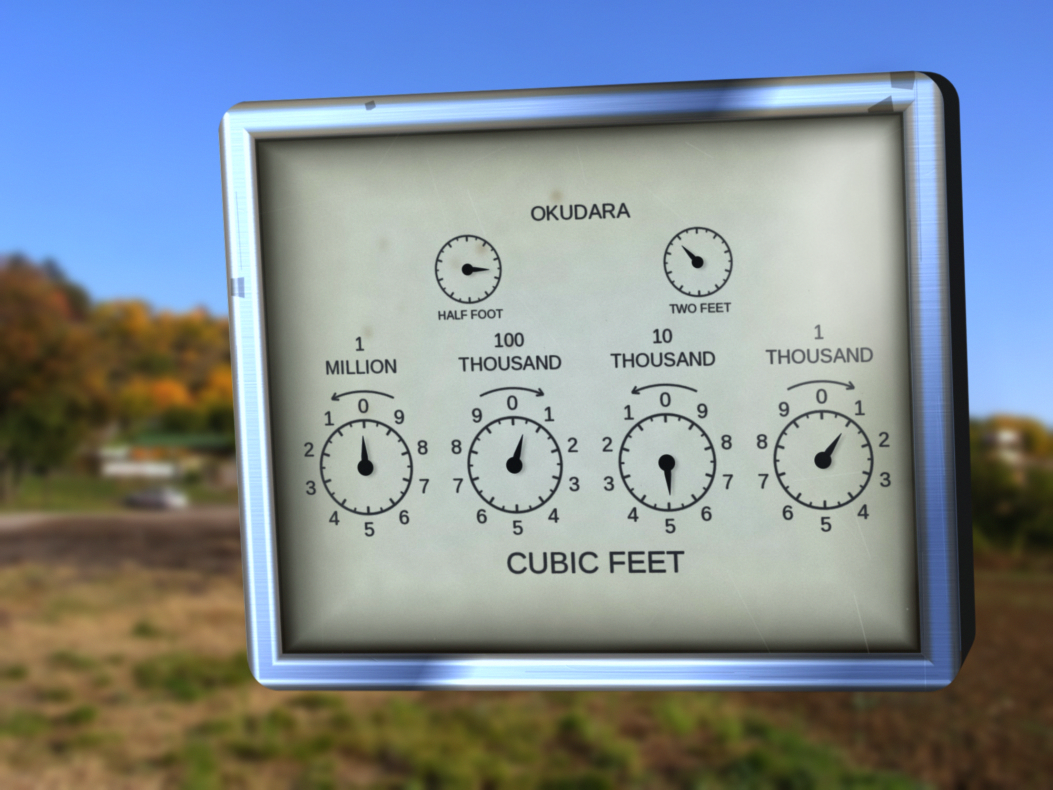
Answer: 5100 ft³
